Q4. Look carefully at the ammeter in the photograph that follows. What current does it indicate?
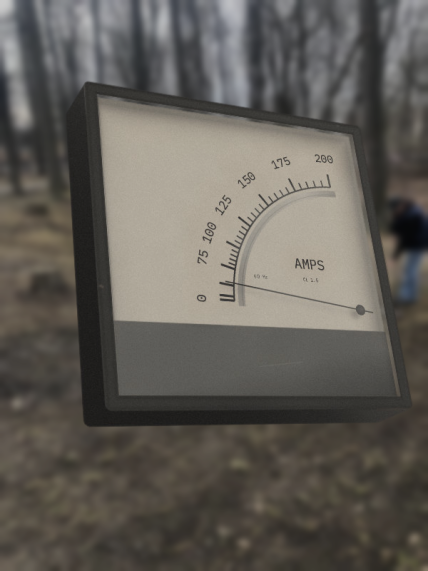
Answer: 50 A
